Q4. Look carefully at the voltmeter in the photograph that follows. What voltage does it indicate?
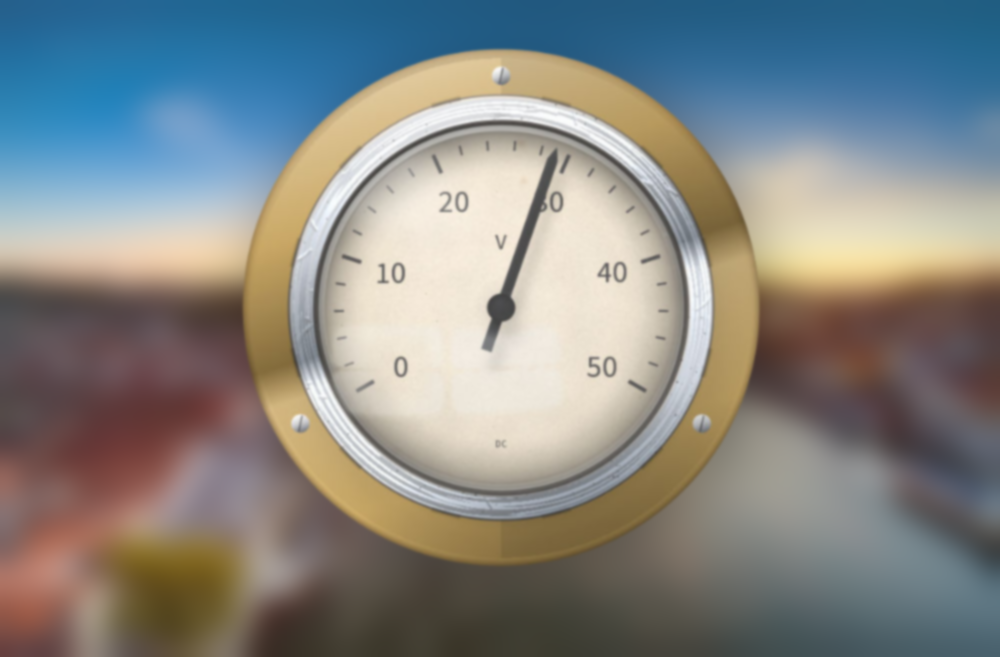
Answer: 29 V
